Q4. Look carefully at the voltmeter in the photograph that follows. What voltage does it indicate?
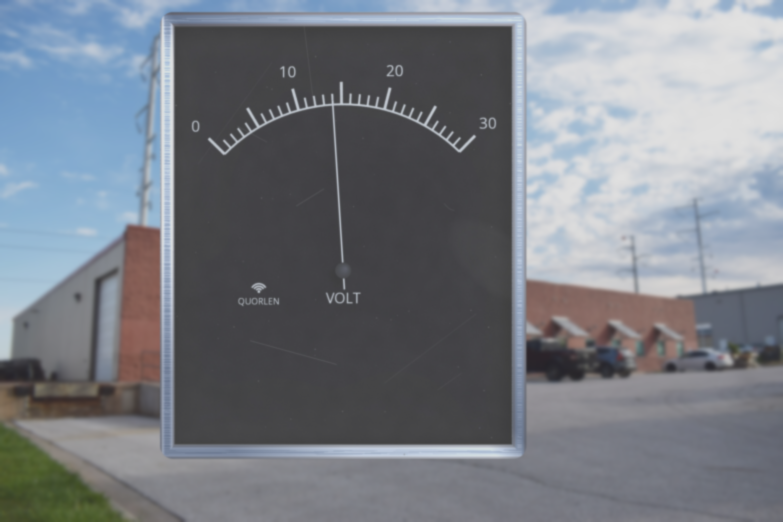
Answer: 14 V
